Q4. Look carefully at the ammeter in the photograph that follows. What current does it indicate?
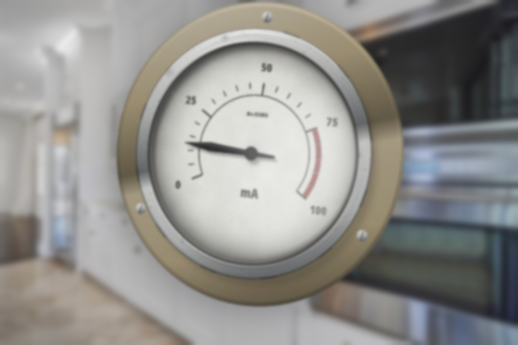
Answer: 12.5 mA
